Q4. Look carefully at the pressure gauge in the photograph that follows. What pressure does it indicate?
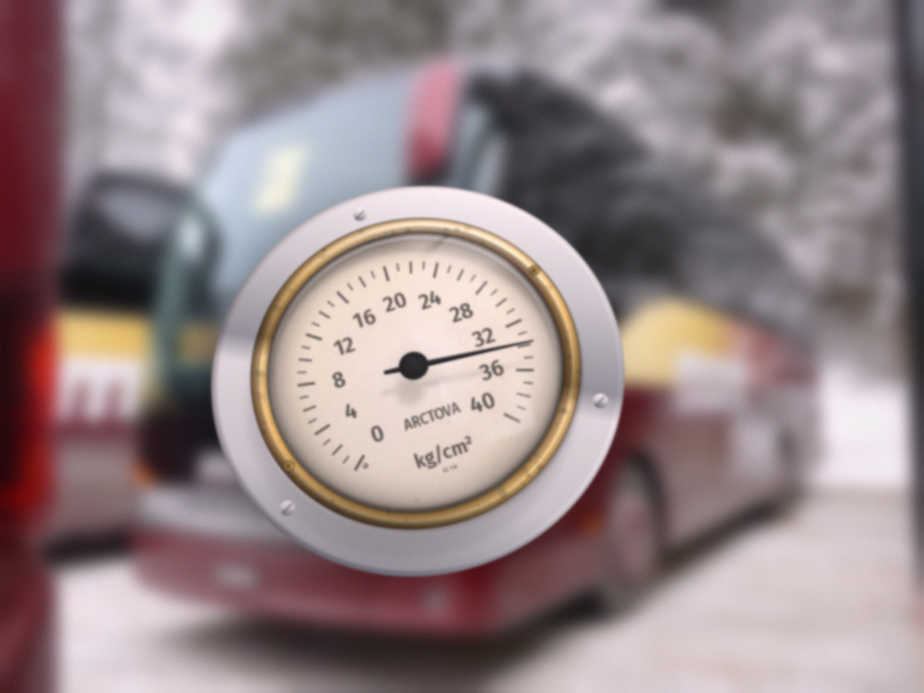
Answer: 34 kg/cm²
